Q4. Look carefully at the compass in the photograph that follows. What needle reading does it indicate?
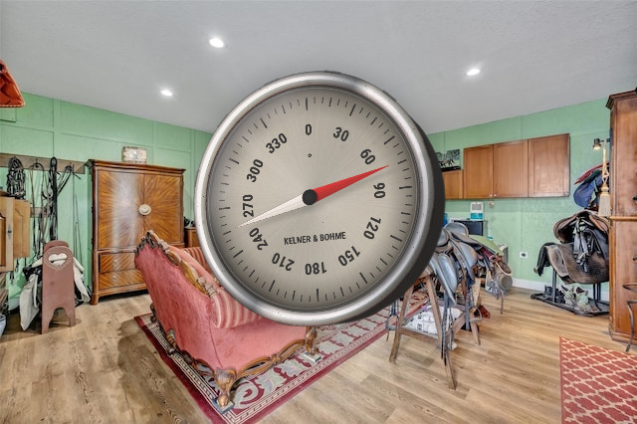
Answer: 75 °
